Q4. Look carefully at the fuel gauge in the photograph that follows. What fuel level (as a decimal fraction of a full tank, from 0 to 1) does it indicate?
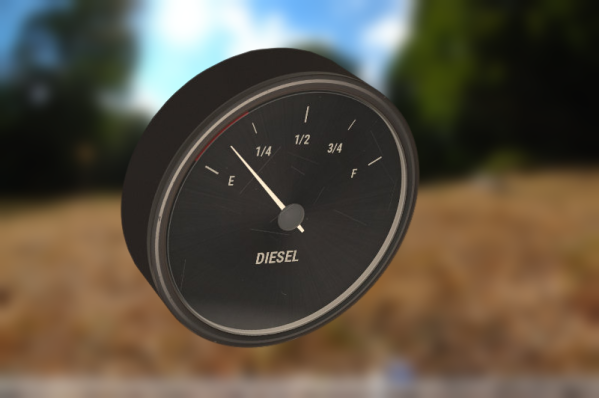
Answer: 0.125
